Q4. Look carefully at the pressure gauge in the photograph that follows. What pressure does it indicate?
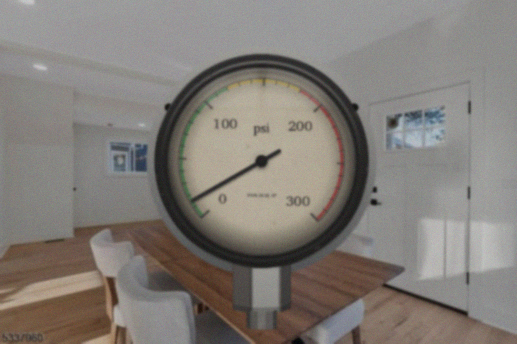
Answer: 15 psi
